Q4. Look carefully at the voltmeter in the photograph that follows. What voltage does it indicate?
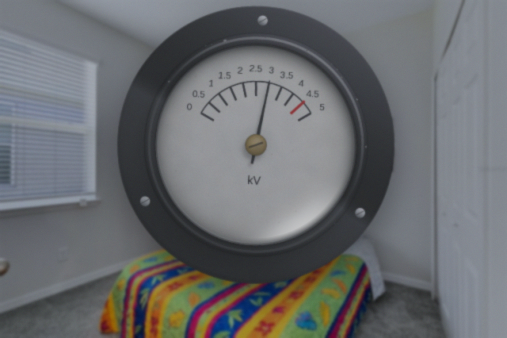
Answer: 3 kV
